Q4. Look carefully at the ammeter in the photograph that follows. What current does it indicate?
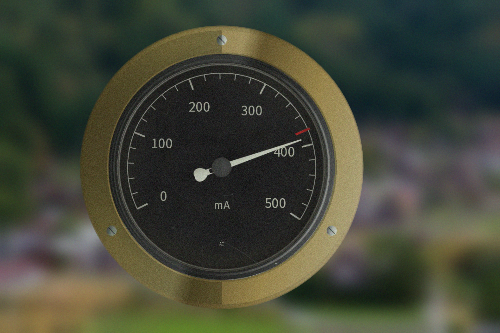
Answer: 390 mA
